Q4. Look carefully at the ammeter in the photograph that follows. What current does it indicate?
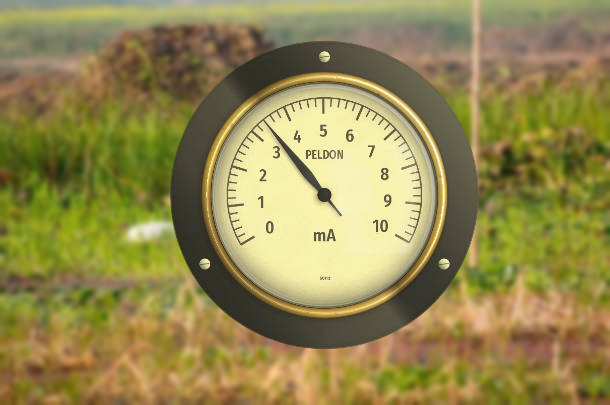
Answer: 3.4 mA
